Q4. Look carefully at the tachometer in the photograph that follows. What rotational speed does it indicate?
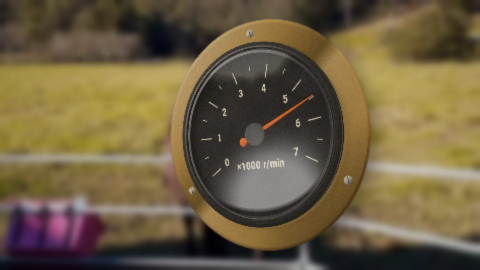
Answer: 5500 rpm
